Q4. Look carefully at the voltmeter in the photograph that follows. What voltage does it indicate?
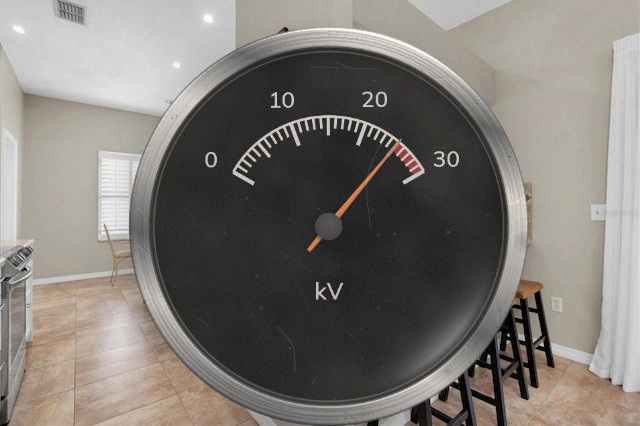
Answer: 25 kV
